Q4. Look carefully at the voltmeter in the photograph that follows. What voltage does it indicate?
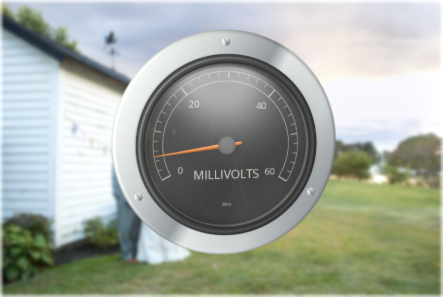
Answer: 5 mV
